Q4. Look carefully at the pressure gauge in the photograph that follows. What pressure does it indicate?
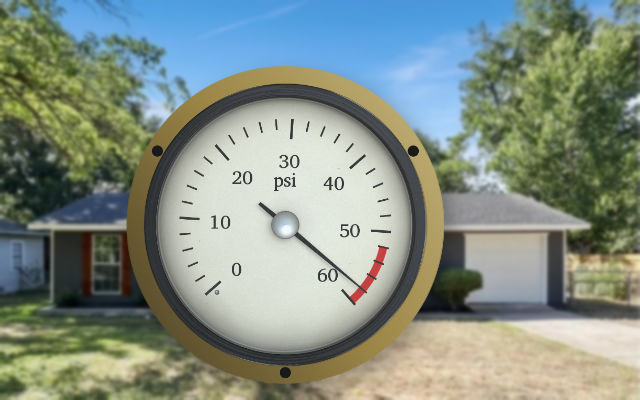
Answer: 58 psi
